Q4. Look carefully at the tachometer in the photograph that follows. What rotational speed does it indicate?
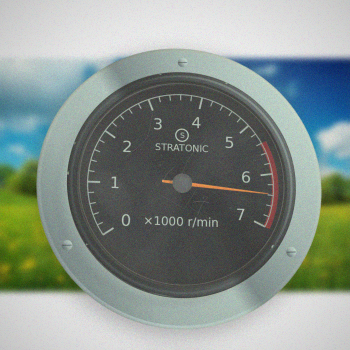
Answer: 6400 rpm
